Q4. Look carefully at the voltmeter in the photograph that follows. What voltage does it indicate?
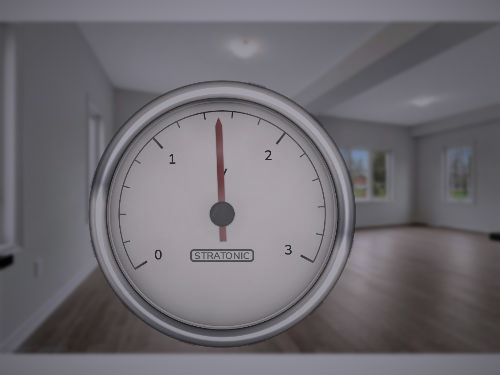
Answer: 1.5 V
